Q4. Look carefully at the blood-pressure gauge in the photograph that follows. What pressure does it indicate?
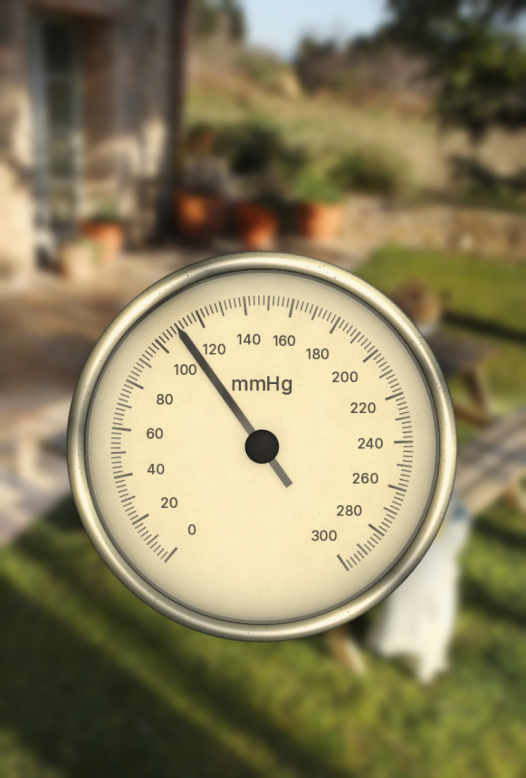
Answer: 110 mmHg
